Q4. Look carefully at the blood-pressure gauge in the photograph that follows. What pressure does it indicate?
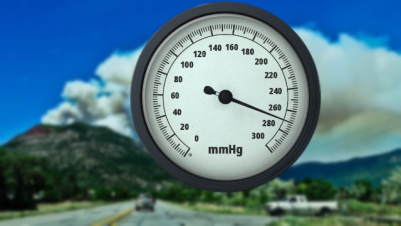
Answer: 270 mmHg
